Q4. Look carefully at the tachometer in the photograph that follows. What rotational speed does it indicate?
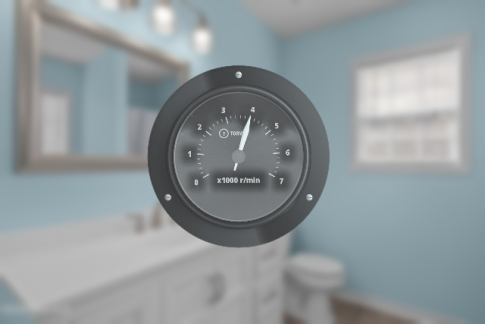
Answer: 4000 rpm
